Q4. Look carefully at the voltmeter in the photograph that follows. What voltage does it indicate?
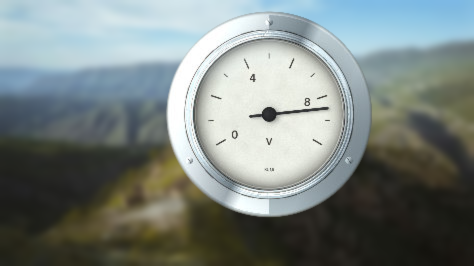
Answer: 8.5 V
